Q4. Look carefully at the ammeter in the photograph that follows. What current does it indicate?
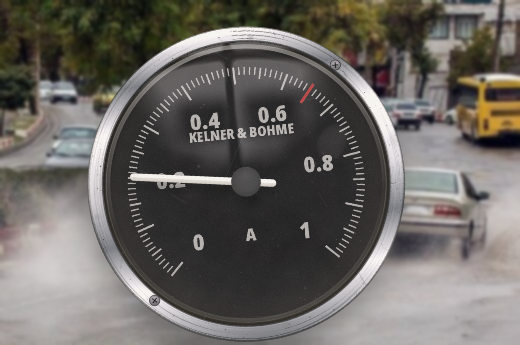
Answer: 0.2 A
